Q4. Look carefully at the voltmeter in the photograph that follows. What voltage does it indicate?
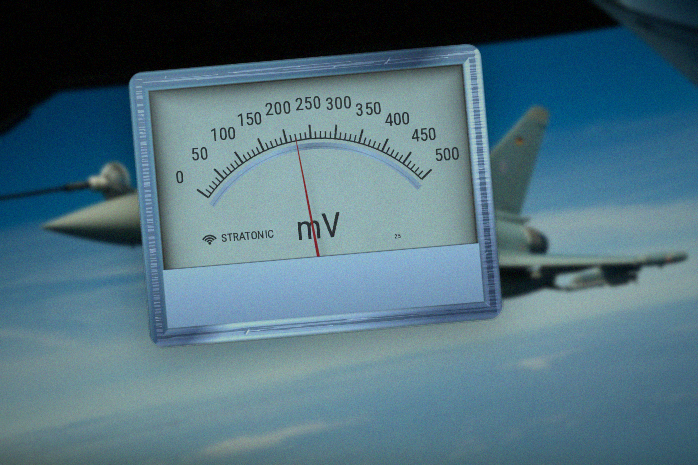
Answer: 220 mV
